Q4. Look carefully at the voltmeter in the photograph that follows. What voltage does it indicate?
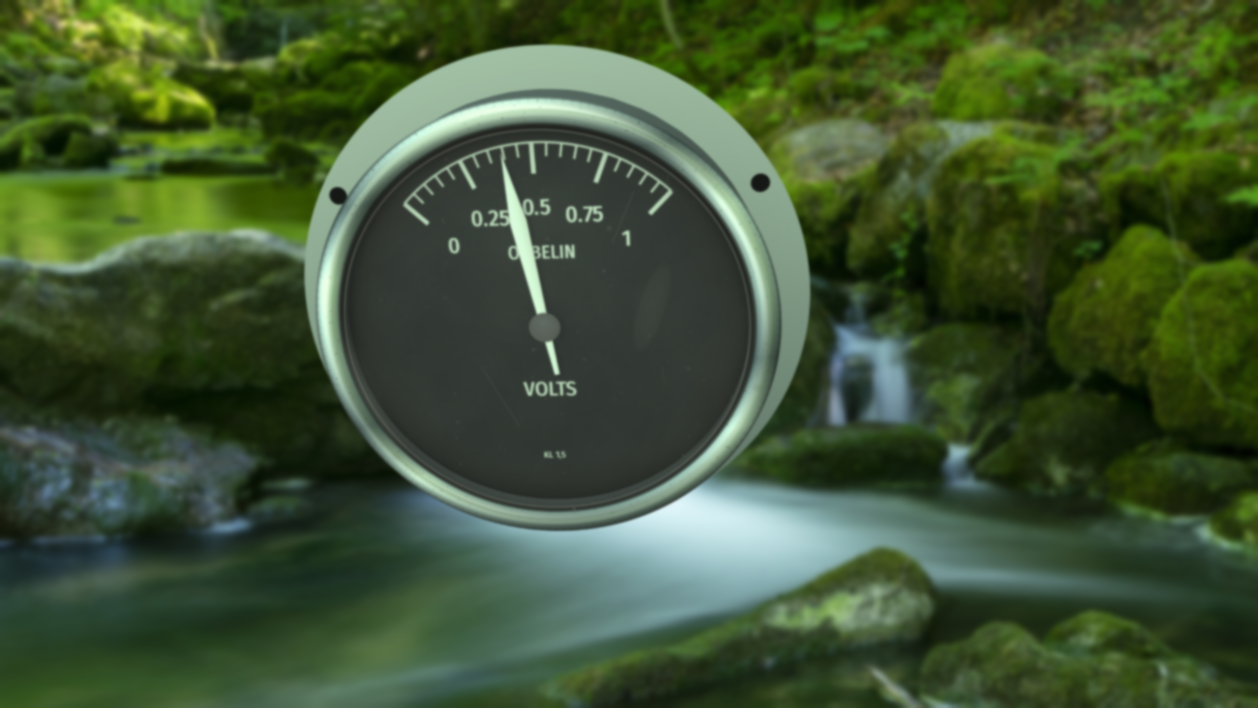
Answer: 0.4 V
